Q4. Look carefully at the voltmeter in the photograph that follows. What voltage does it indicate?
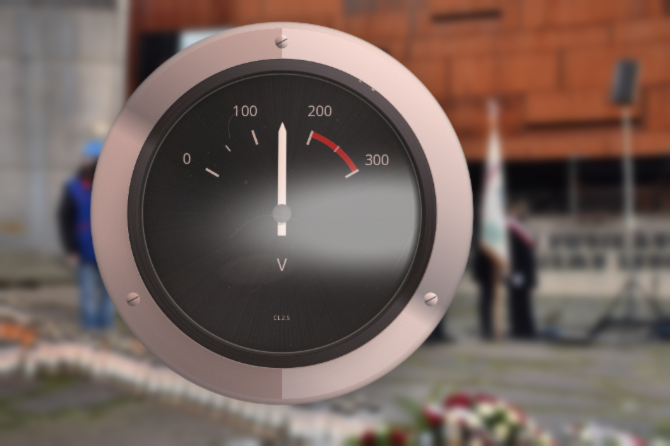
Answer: 150 V
